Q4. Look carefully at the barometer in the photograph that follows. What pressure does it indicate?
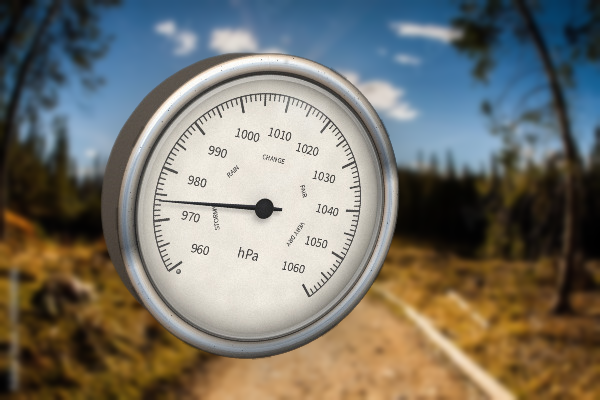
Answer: 974 hPa
